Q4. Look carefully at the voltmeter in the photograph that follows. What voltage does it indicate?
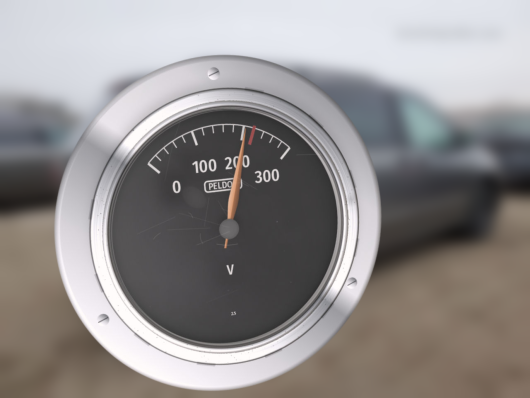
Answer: 200 V
